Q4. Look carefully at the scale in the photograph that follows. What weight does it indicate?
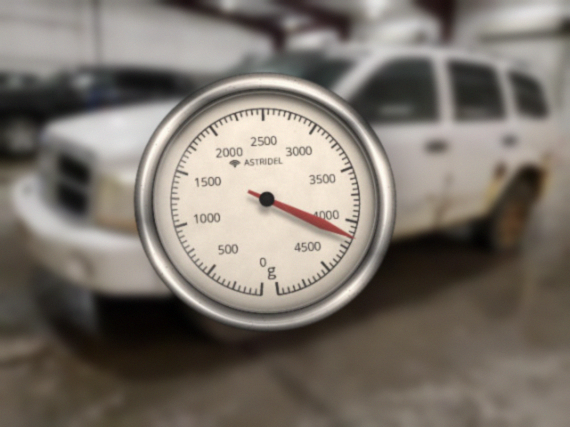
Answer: 4150 g
